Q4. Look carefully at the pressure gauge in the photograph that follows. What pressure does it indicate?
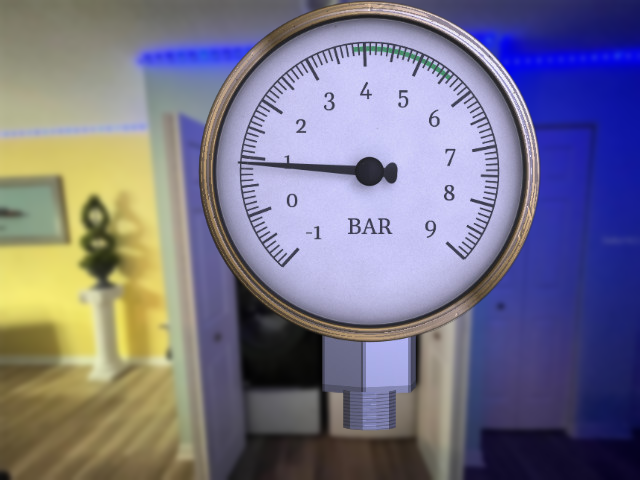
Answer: 0.9 bar
